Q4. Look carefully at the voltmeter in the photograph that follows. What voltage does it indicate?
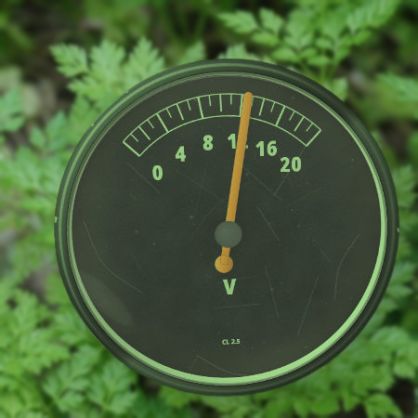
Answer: 12.5 V
